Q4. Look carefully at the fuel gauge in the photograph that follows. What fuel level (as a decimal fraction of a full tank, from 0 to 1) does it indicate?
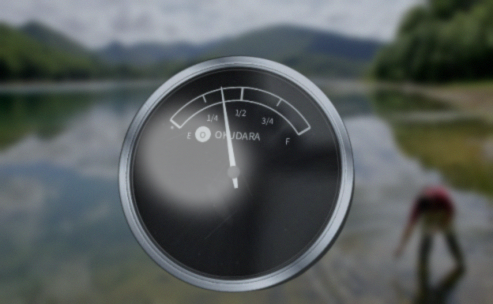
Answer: 0.375
